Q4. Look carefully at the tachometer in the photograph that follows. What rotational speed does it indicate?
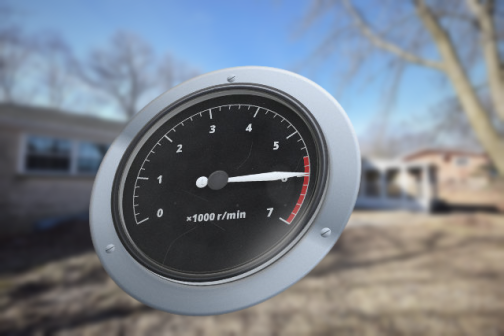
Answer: 6000 rpm
